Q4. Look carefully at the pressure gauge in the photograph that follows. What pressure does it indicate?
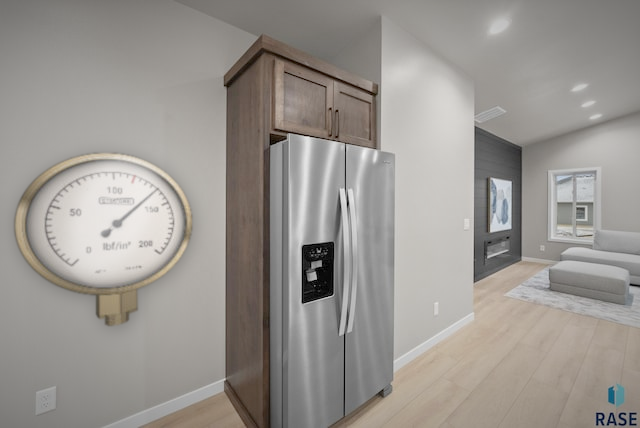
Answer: 135 psi
